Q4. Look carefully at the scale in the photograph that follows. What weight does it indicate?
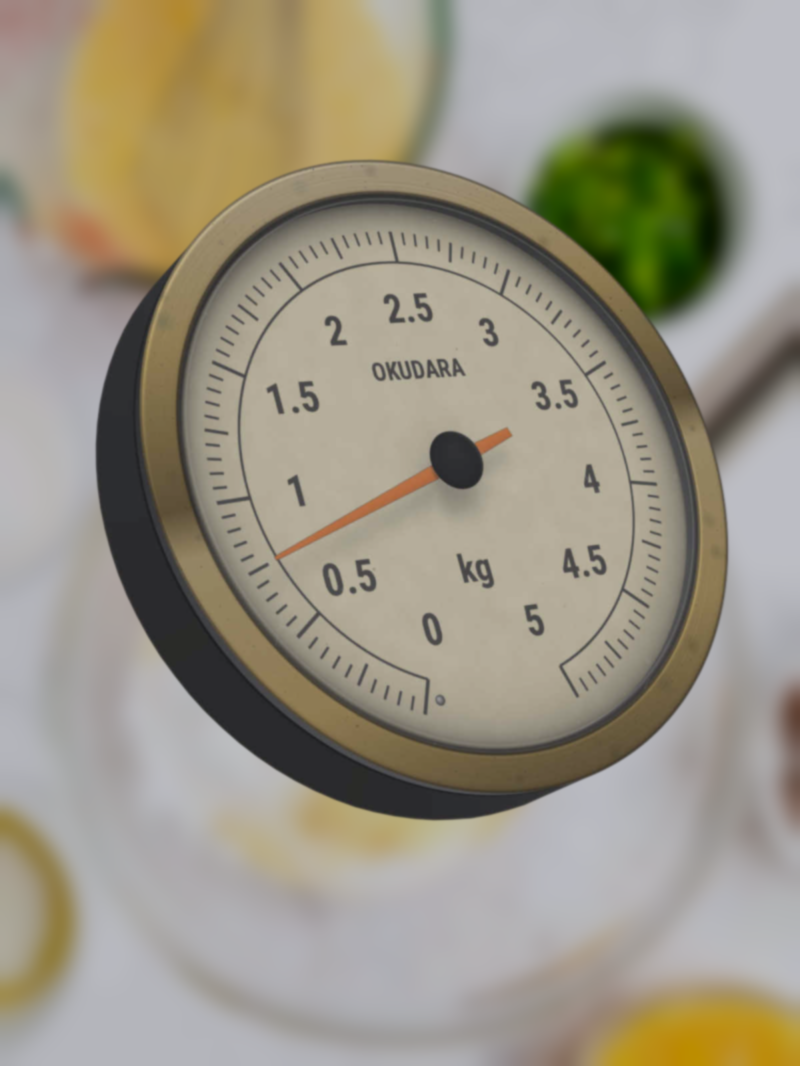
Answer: 0.75 kg
